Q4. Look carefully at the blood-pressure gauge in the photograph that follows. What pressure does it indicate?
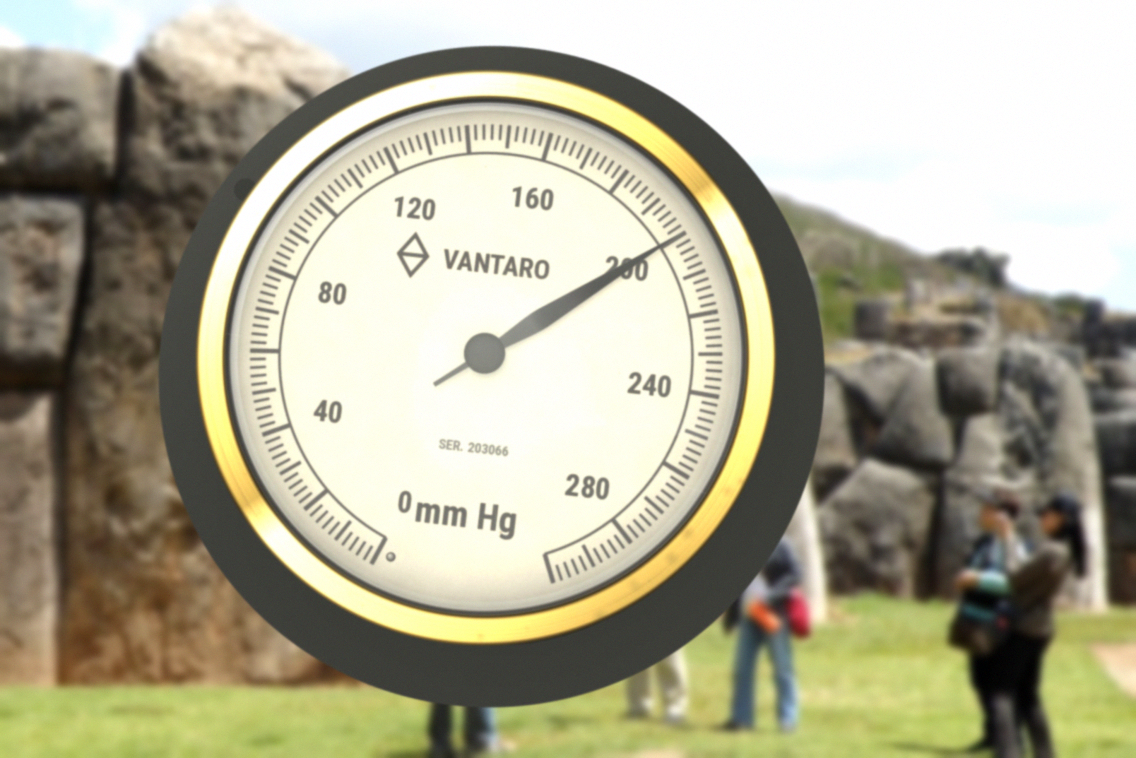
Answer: 200 mmHg
